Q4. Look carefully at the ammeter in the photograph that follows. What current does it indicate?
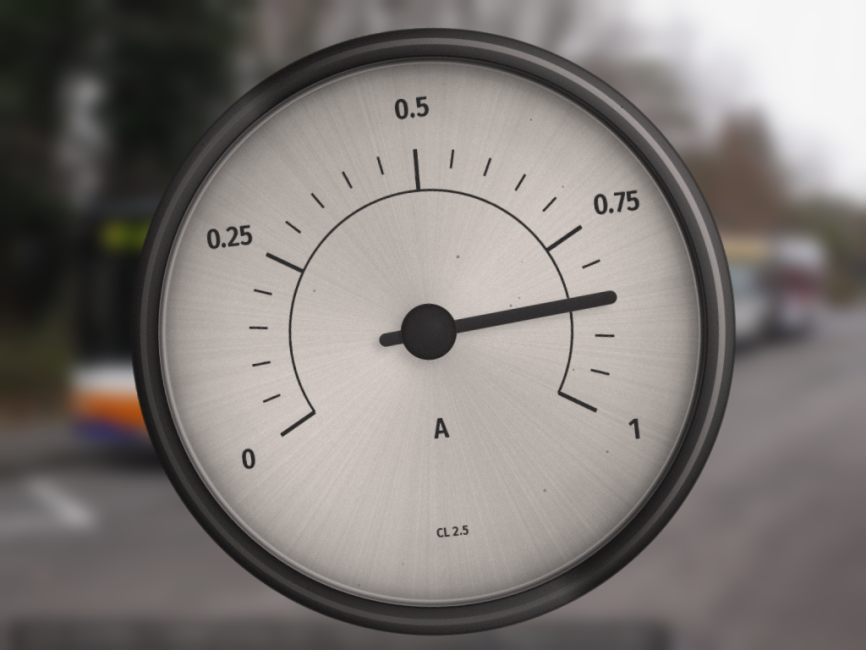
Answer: 0.85 A
